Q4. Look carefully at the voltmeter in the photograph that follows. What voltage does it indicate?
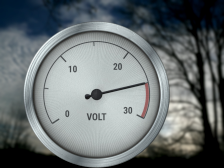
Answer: 25 V
